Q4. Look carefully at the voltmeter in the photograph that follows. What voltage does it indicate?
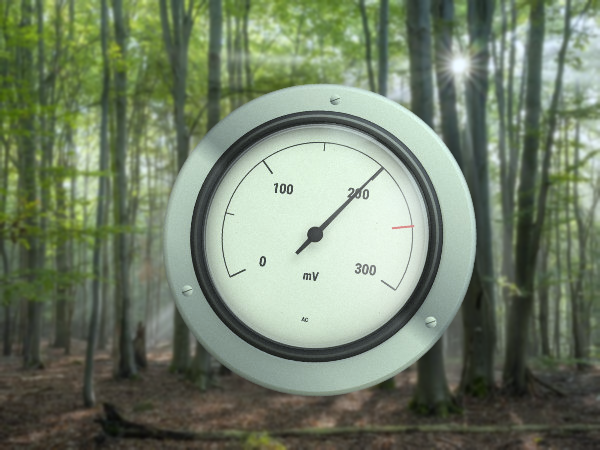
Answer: 200 mV
